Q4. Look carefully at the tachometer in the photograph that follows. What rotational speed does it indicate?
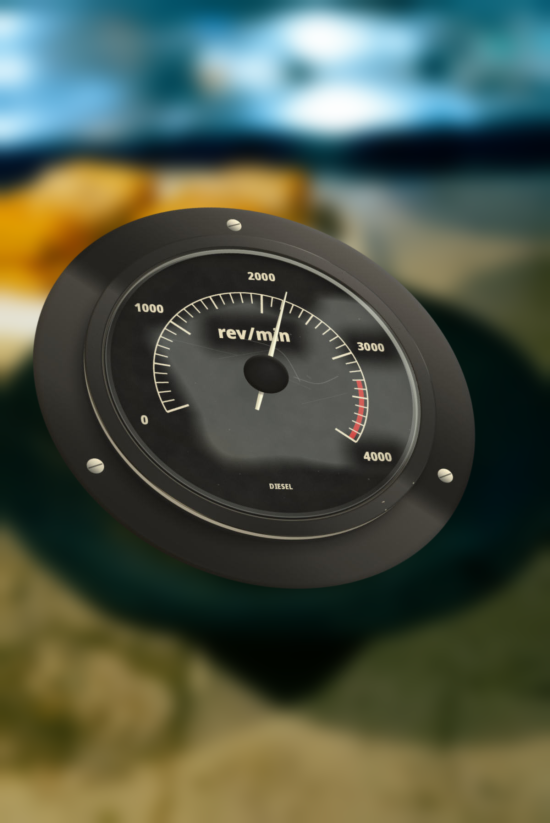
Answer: 2200 rpm
